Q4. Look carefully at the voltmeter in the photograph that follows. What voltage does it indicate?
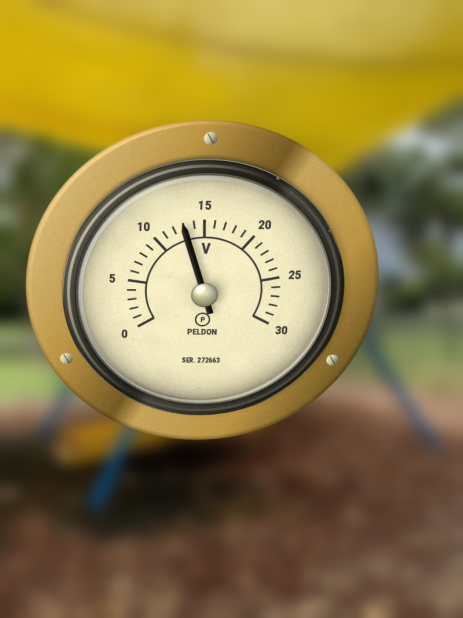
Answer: 13 V
